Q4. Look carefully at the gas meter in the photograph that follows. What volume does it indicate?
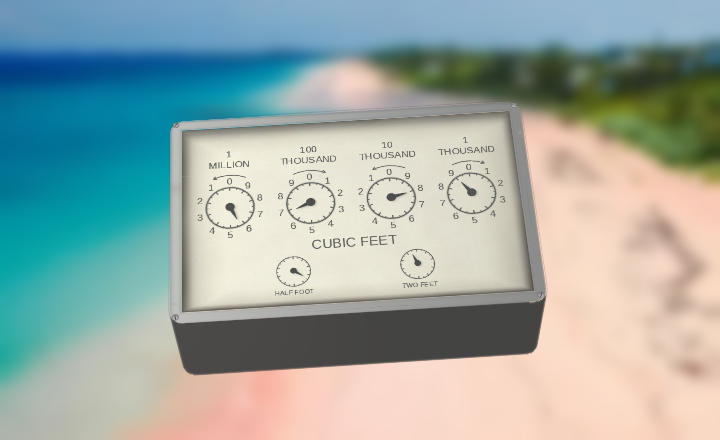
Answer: 567900 ft³
